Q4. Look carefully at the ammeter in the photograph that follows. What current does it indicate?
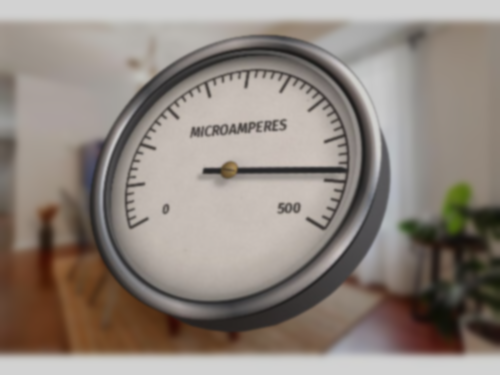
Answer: 440 µA
